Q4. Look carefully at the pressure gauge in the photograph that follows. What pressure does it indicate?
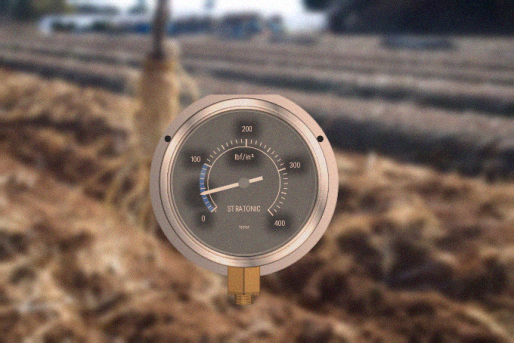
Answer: 40 psi
